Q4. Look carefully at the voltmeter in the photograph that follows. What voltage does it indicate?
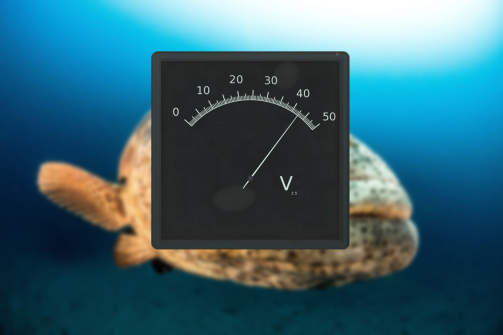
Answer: 42.5 V
